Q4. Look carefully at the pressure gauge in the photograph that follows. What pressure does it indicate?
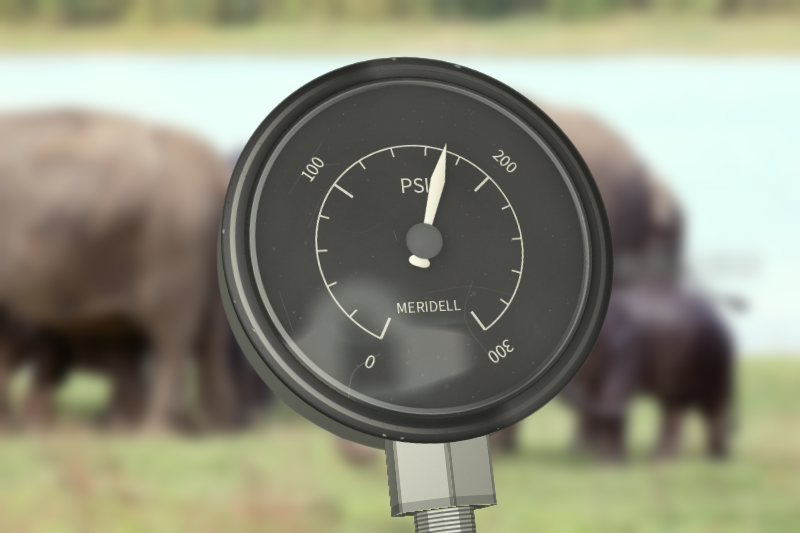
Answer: 170 psi
